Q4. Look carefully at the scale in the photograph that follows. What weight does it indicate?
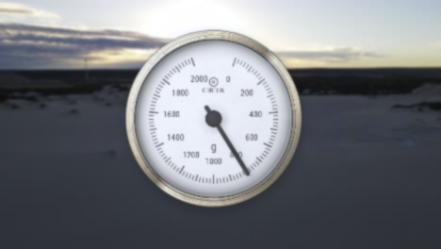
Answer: 800 g
